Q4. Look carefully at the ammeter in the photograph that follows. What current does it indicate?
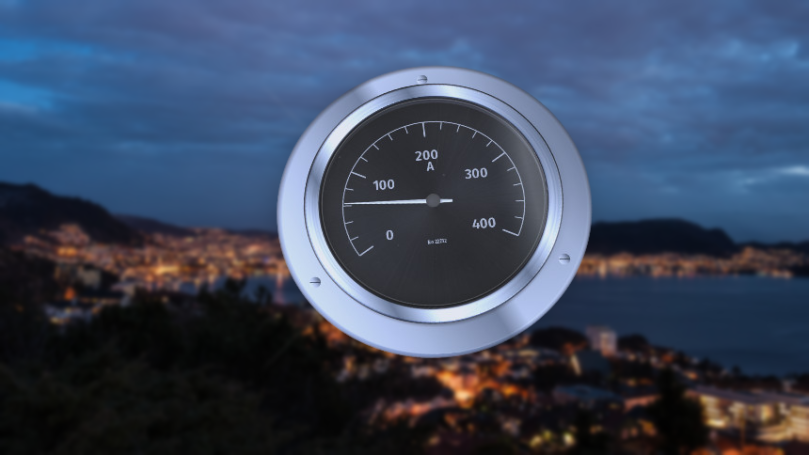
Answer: 60 A
